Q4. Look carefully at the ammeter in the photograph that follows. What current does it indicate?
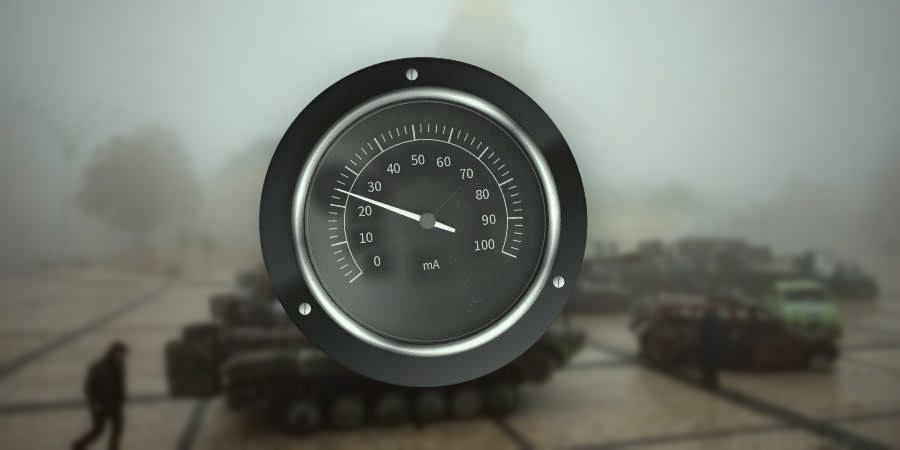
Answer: 24 mA
